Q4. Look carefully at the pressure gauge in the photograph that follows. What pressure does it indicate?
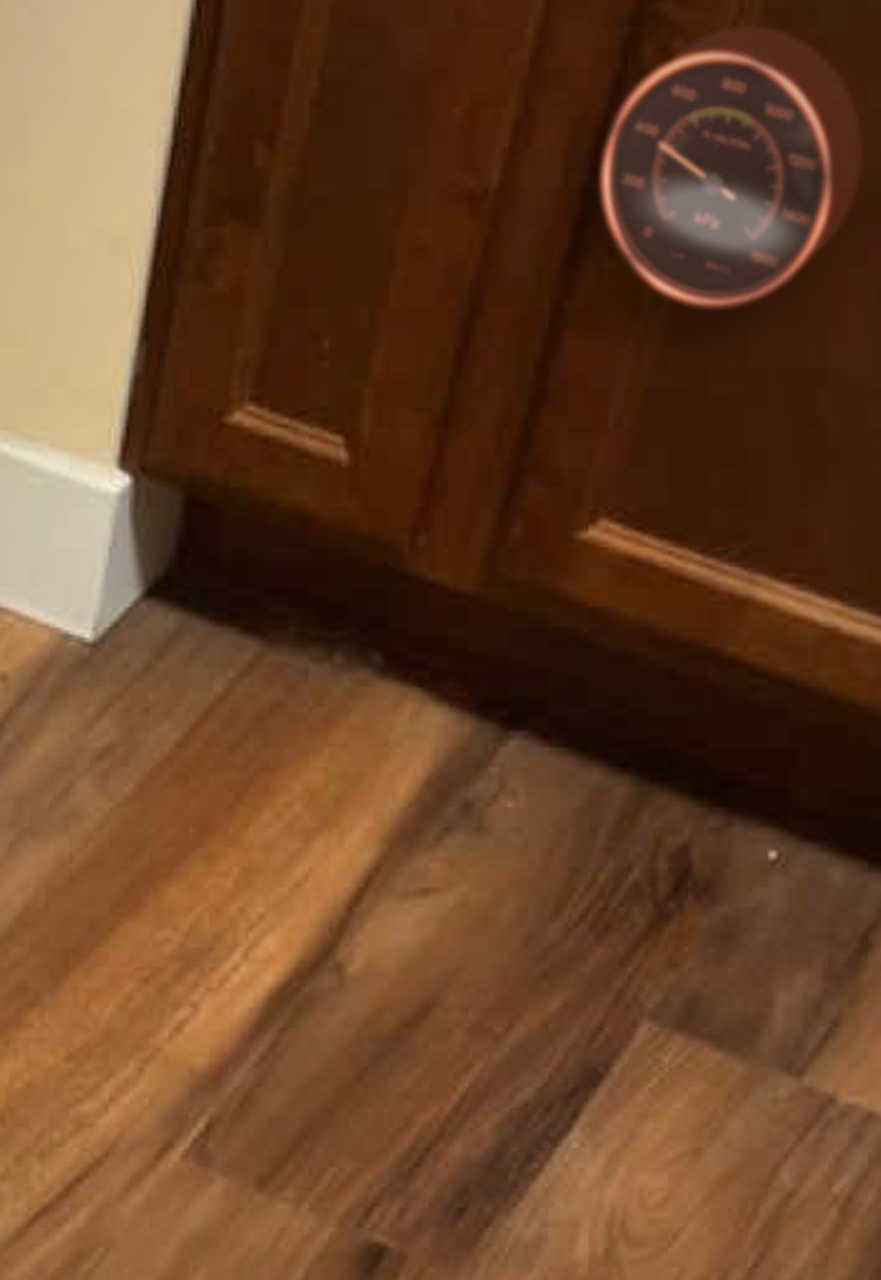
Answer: 400 kPa
